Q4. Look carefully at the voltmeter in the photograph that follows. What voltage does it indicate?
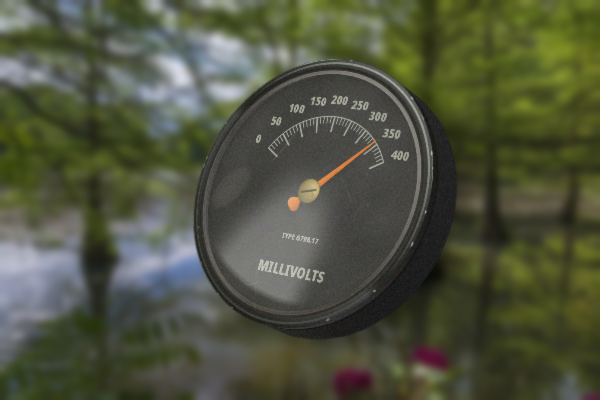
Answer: 350 mV
